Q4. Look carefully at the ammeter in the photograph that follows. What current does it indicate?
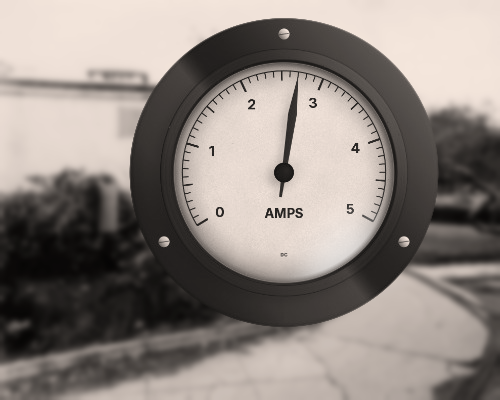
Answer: 2.7 A
